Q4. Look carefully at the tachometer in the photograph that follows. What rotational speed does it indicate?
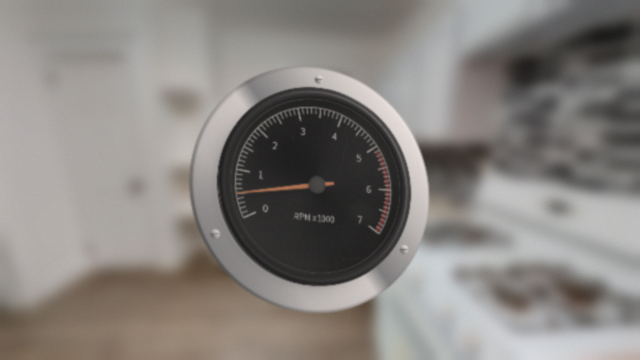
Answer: 500 rpm
